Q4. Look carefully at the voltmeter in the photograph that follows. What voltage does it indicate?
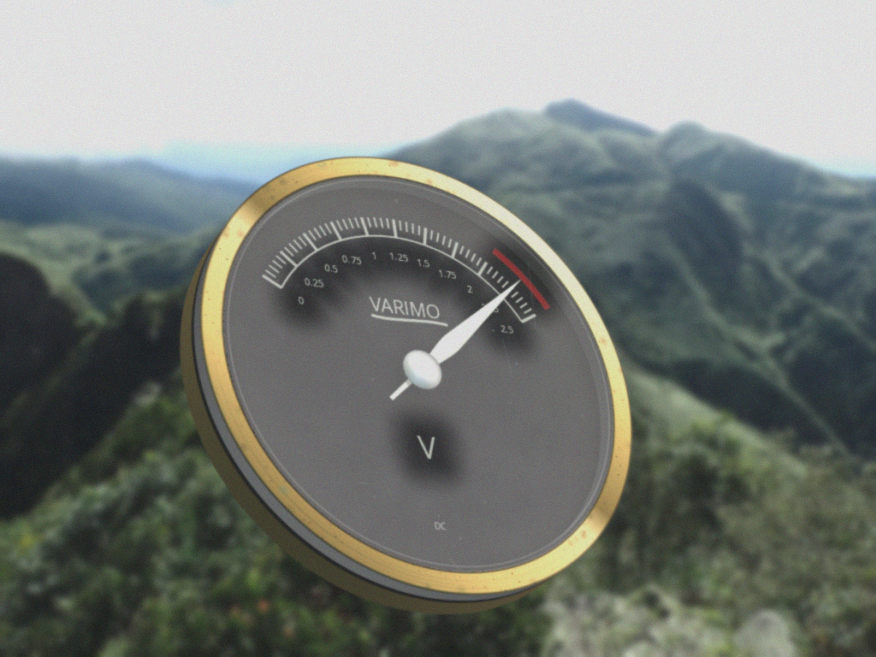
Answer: 2.25 V
